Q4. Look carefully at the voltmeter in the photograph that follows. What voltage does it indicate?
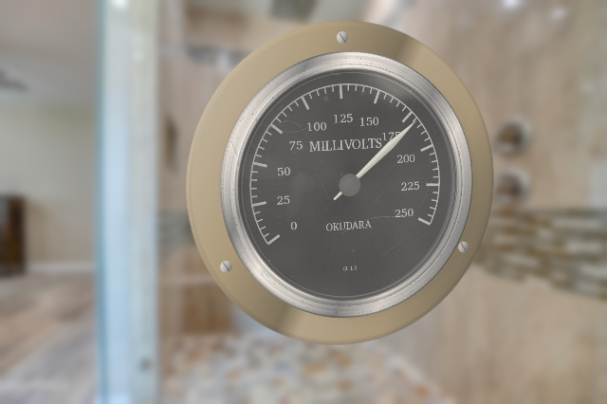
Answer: 180 mV
